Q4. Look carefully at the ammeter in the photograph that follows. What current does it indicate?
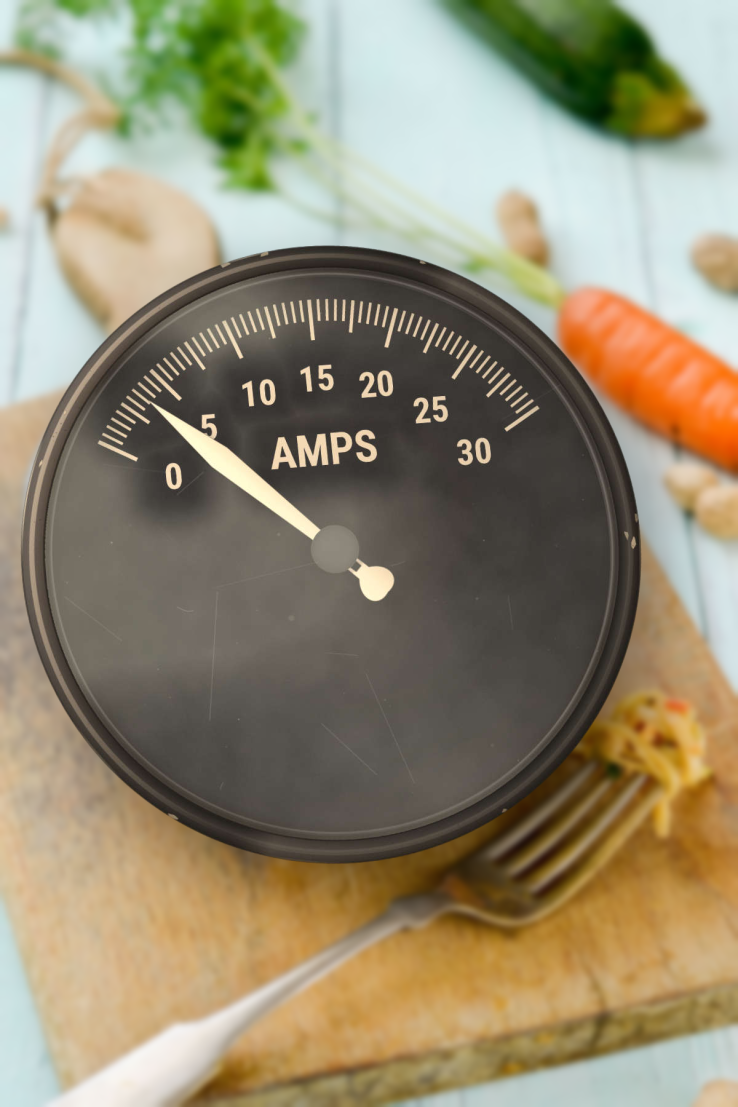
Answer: 3.5 A
